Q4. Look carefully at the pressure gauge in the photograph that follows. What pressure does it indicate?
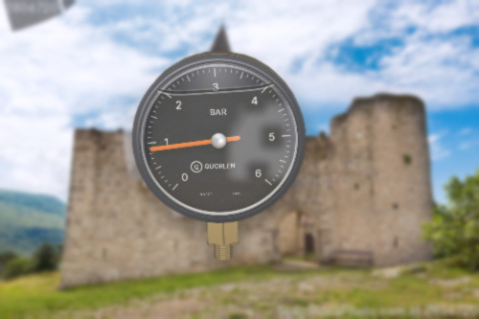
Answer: 0.9 bar
